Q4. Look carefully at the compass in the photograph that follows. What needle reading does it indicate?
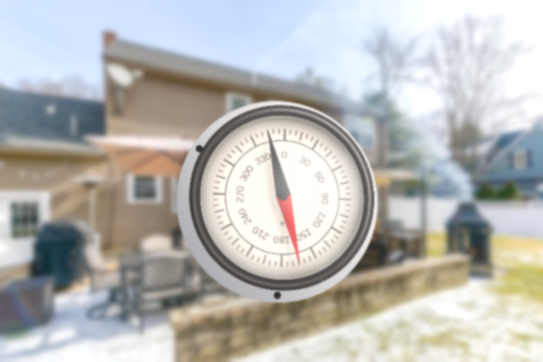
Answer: 165 °
